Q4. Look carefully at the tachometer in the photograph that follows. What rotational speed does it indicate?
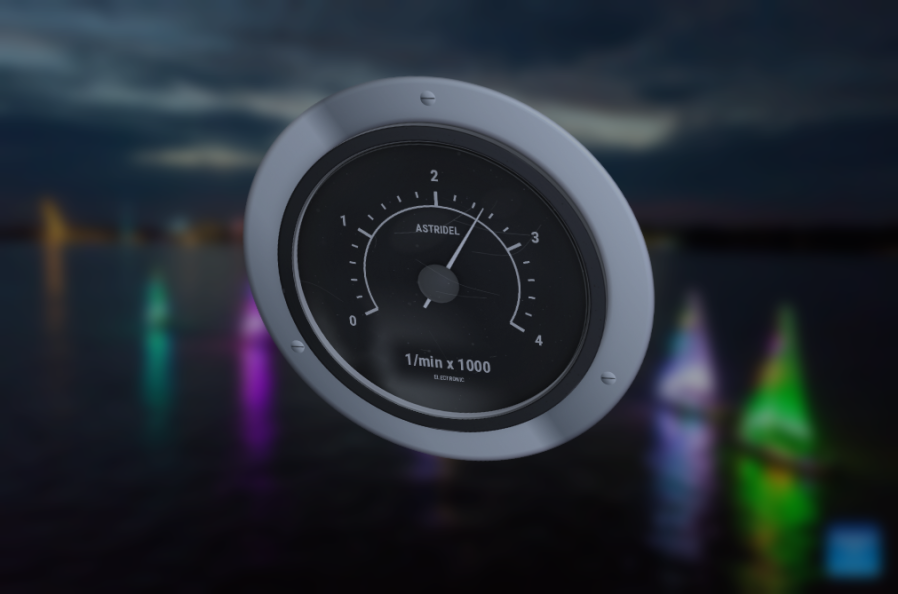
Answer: 2500 rpm
